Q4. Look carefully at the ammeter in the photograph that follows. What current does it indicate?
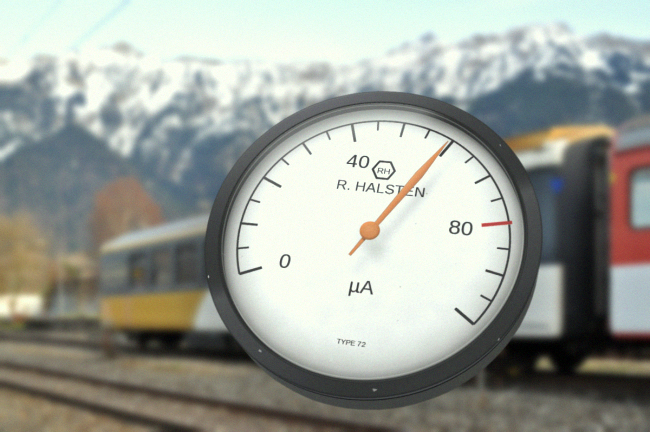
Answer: 60 µA
